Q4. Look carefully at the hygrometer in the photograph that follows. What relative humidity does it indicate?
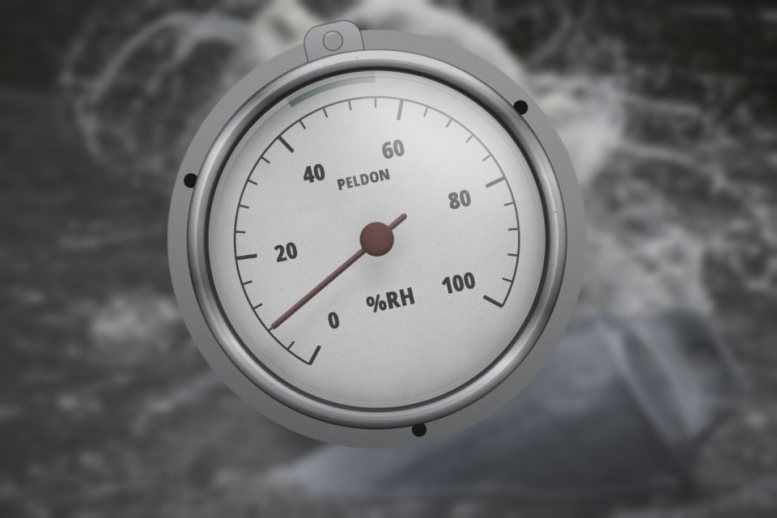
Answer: 8 %
